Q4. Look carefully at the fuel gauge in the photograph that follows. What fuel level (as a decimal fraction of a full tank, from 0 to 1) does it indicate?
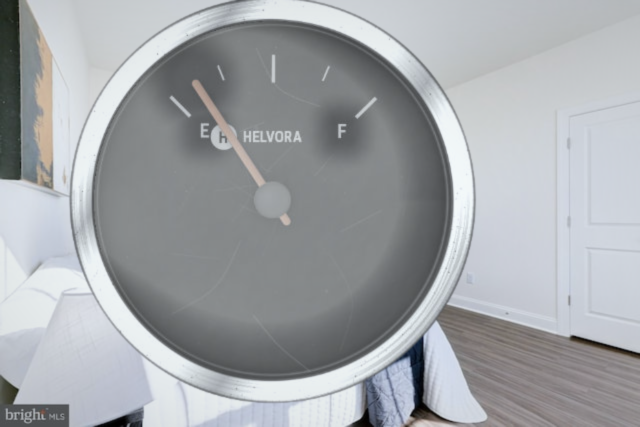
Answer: 0.125
